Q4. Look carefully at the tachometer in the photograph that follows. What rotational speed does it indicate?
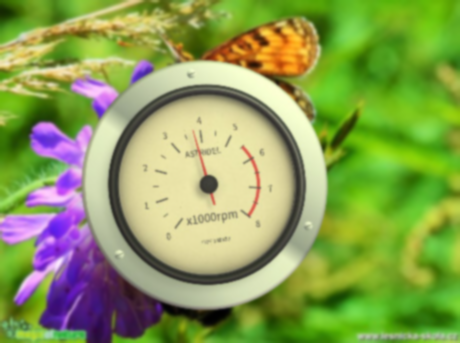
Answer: 3750 rpm
